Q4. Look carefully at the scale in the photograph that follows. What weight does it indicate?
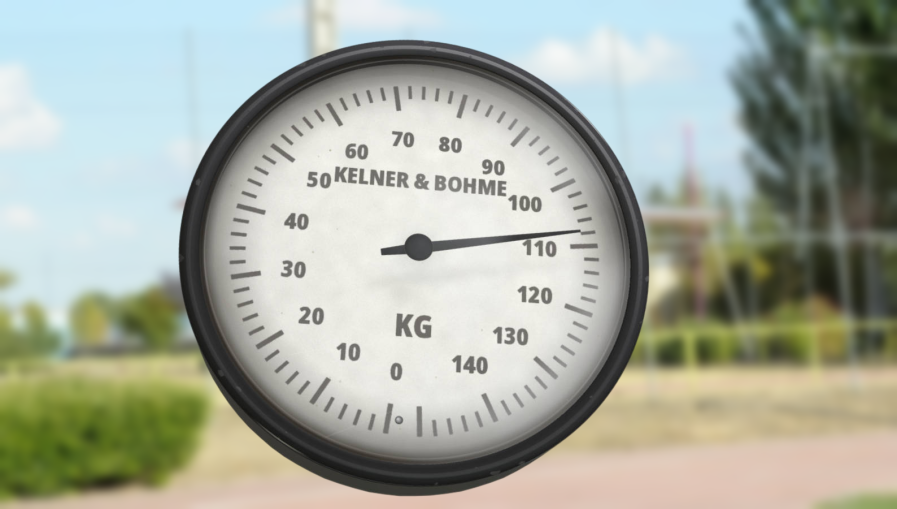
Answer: 108 kg
